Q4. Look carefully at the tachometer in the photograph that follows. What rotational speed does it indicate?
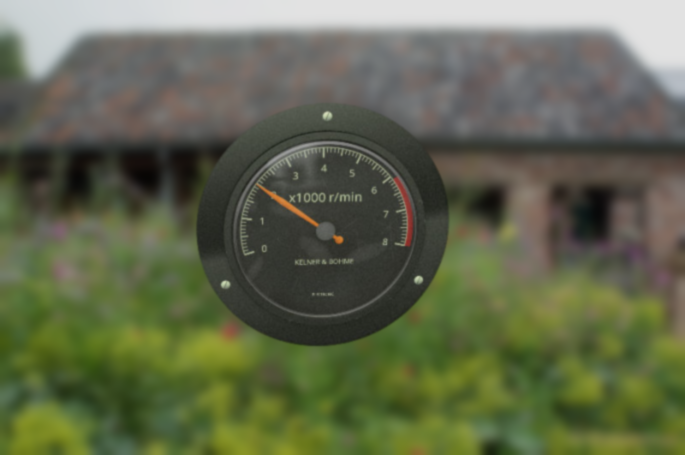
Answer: 2000 rpm
